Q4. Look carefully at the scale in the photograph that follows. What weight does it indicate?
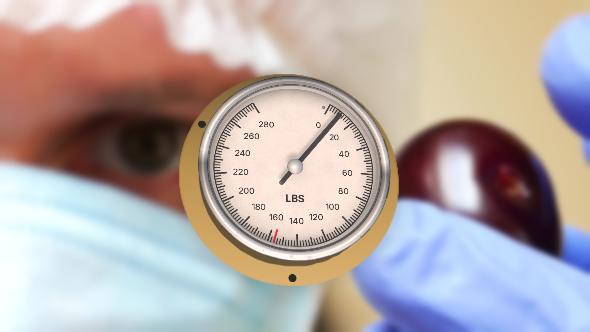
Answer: 10 lb
